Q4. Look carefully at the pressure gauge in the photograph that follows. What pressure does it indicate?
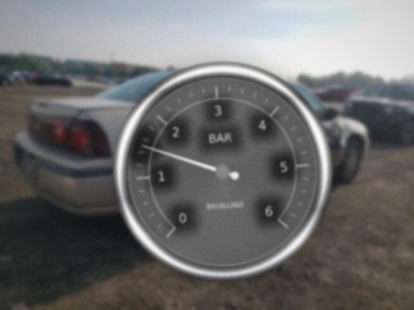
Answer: 1.5 bar
